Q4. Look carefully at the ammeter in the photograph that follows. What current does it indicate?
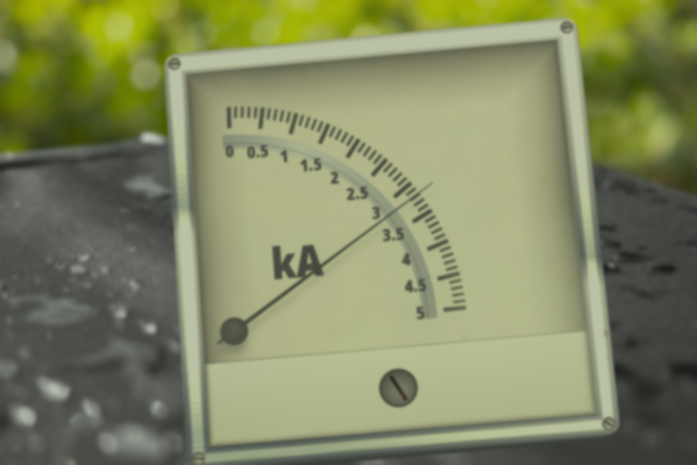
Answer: 3.2 kA
